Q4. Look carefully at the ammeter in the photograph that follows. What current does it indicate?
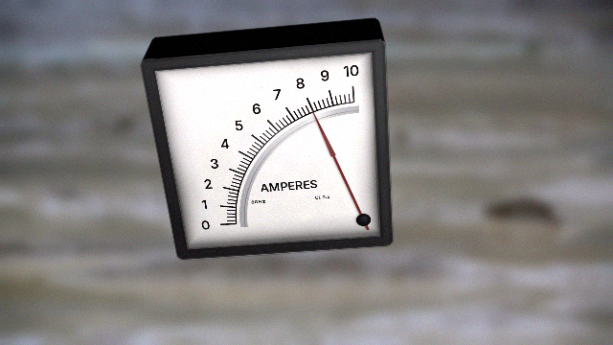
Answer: 8 A
